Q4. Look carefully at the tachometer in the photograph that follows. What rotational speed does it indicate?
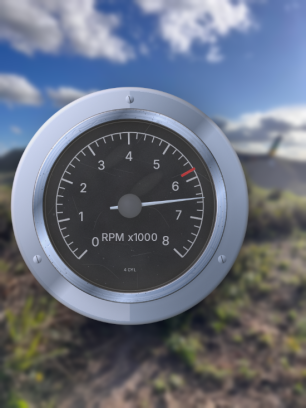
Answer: 6500 rpm
